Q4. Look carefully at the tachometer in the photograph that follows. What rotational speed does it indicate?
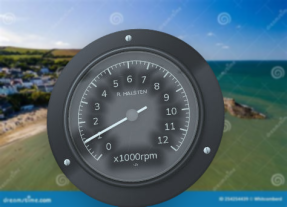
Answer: 1000 rpm
